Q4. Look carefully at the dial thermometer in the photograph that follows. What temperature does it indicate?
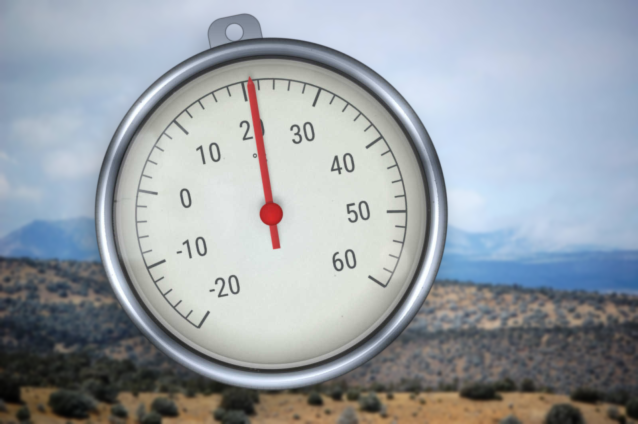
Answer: 21 °C
